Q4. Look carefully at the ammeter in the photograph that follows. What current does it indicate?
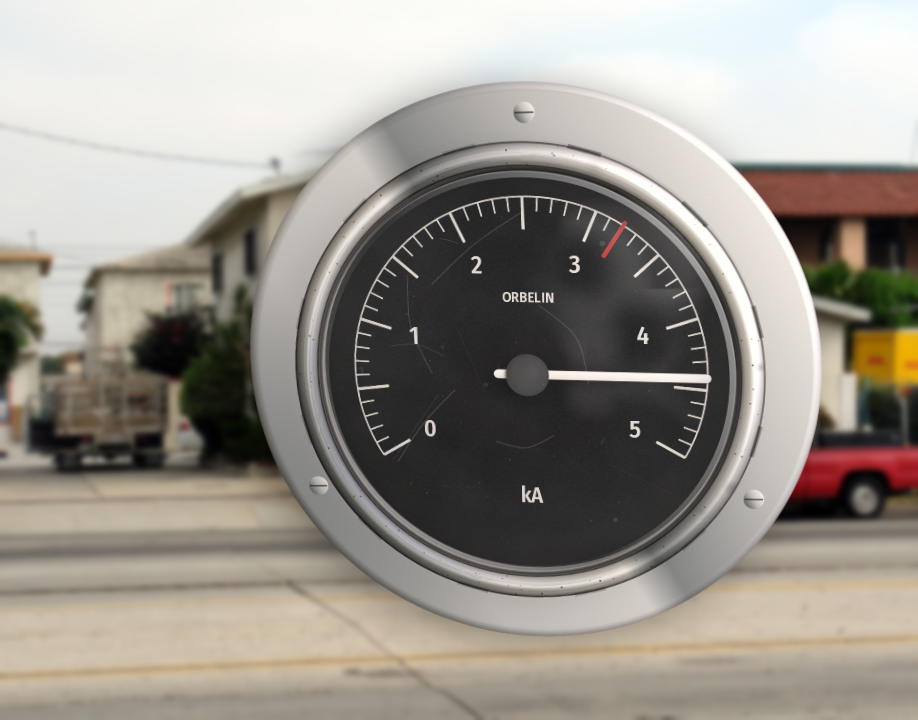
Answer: 4.4 kA
